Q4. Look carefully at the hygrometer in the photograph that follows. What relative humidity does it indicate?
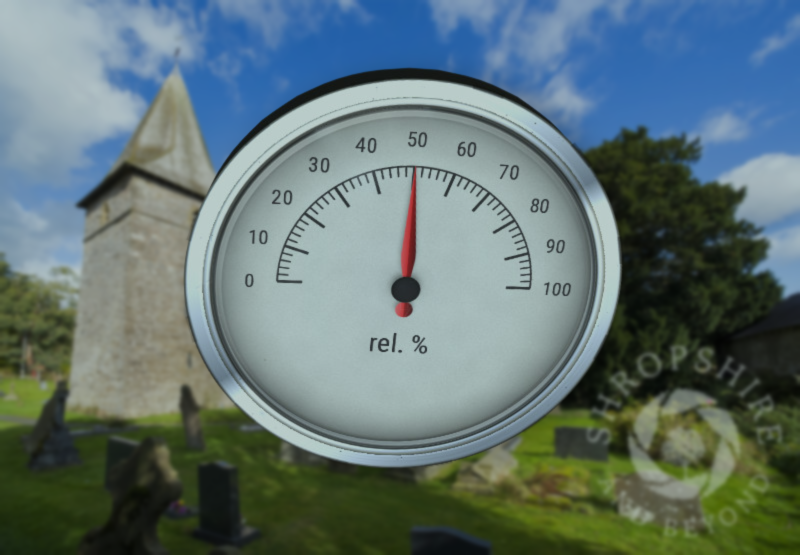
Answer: 50 %
